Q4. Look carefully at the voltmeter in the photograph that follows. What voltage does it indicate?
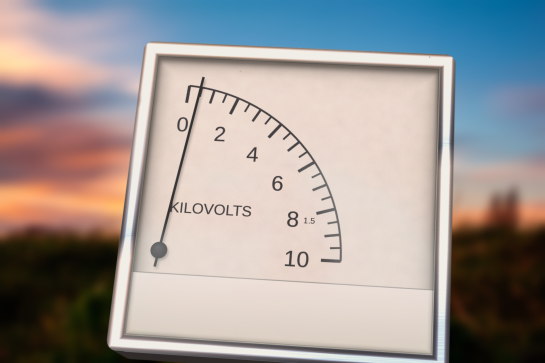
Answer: 0.5 kV
